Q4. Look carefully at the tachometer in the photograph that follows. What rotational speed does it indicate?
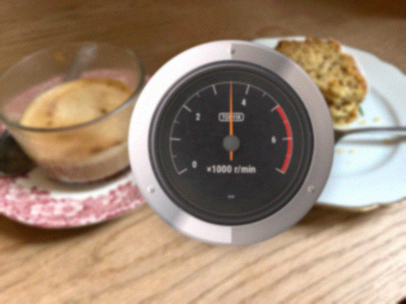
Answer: 3500 rpm
